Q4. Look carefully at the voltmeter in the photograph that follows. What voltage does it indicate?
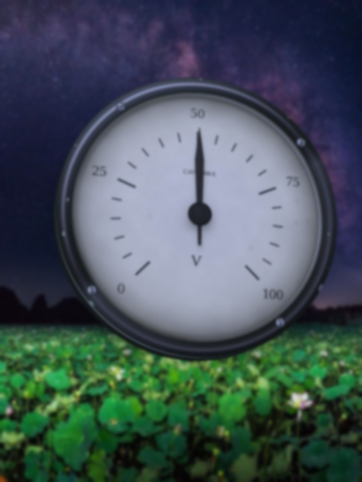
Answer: 50 V
